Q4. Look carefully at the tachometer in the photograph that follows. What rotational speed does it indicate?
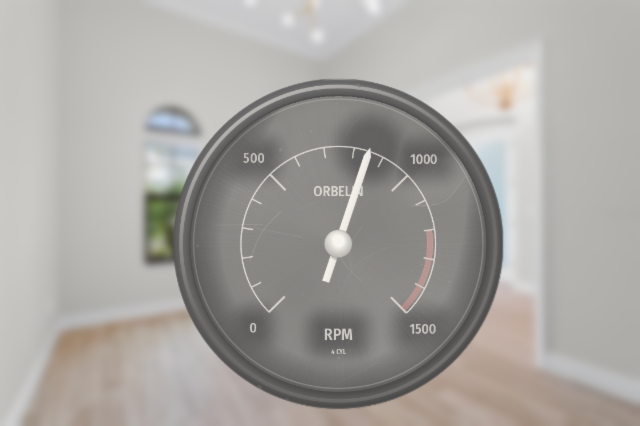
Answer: 850 rpm
